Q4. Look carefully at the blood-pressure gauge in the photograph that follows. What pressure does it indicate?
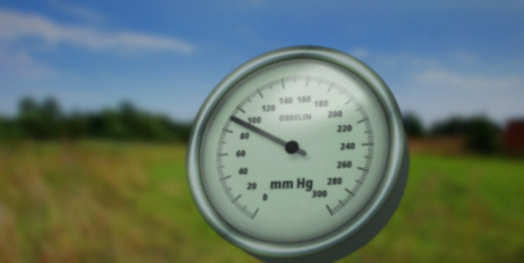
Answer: 90 mmHg
